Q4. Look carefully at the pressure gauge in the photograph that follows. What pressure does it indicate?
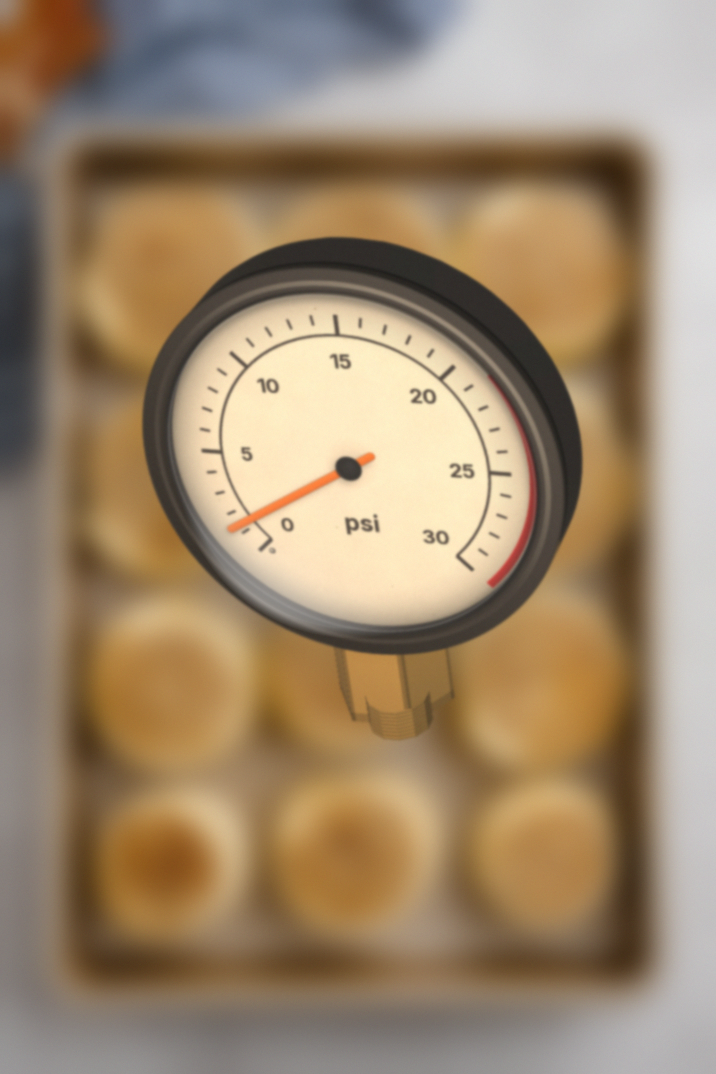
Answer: 1.5 psi
